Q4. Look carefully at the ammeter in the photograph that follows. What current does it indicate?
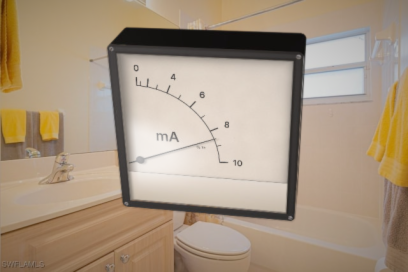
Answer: 8.5 mA
